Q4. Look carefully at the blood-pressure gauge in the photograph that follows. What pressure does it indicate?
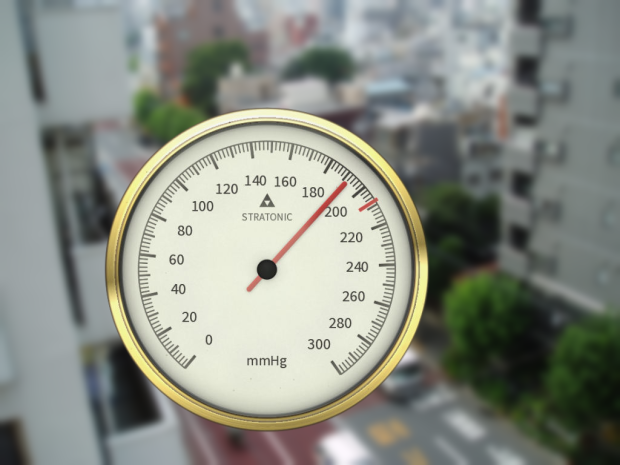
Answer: 192 mmHg
